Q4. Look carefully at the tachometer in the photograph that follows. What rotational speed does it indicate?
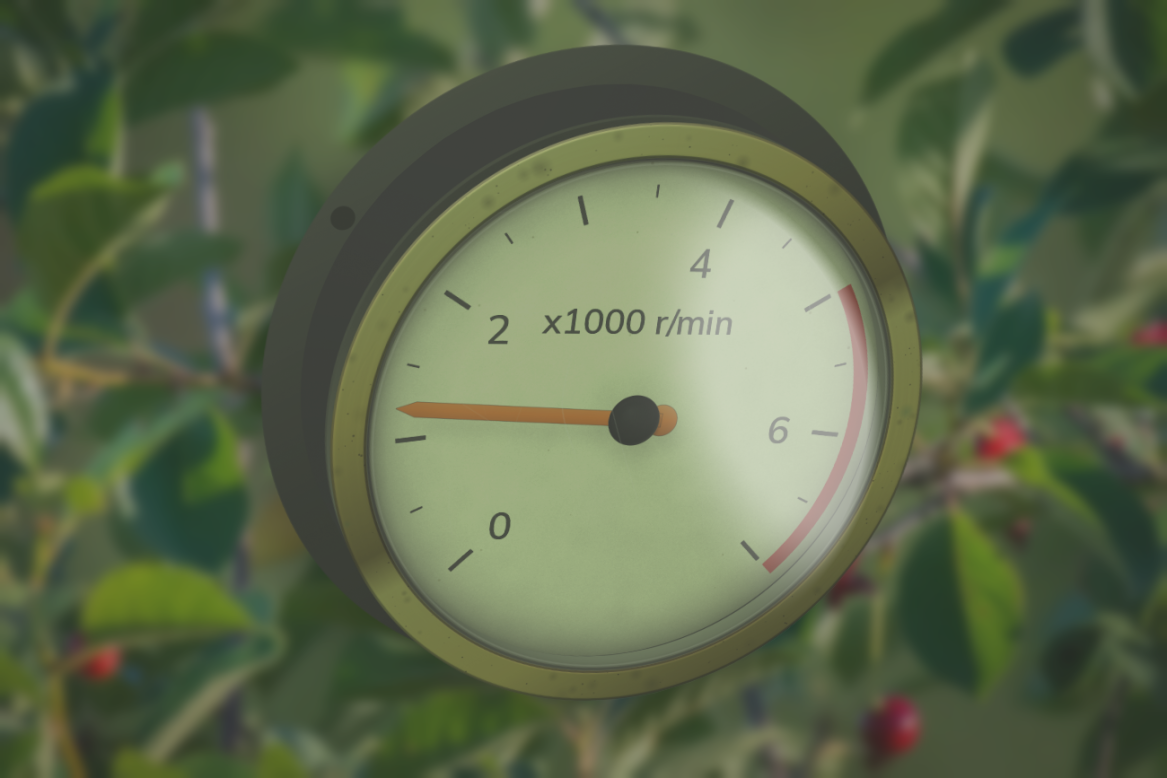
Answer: 1250 rpm
